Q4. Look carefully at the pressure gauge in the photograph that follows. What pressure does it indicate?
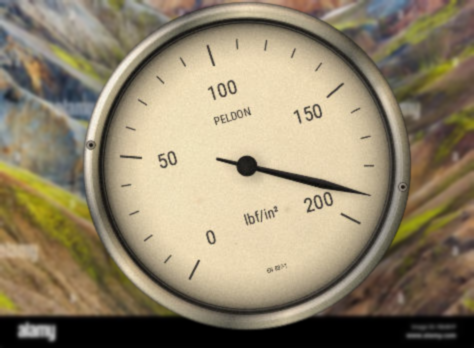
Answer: 190 psi
